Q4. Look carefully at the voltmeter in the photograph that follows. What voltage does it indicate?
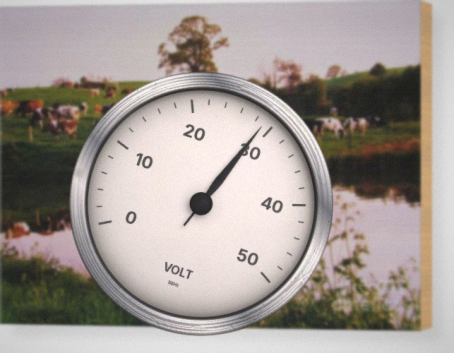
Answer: 29 V
